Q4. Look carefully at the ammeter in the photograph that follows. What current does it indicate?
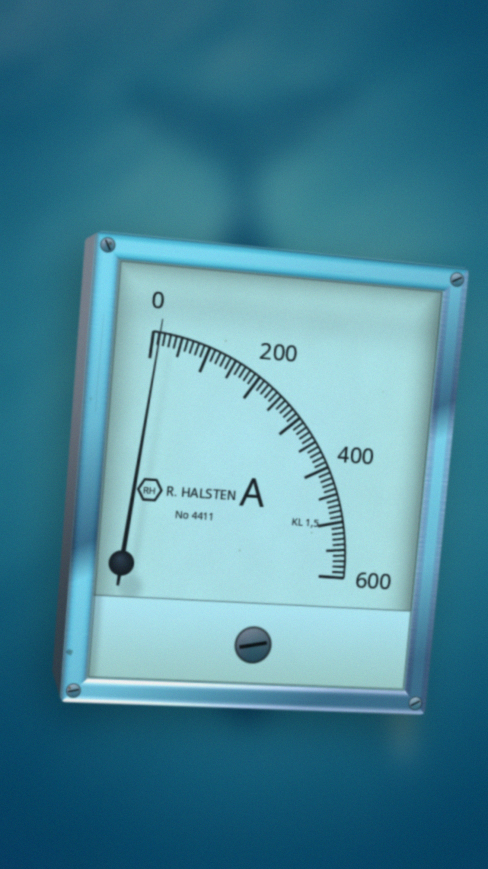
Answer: 10 A
